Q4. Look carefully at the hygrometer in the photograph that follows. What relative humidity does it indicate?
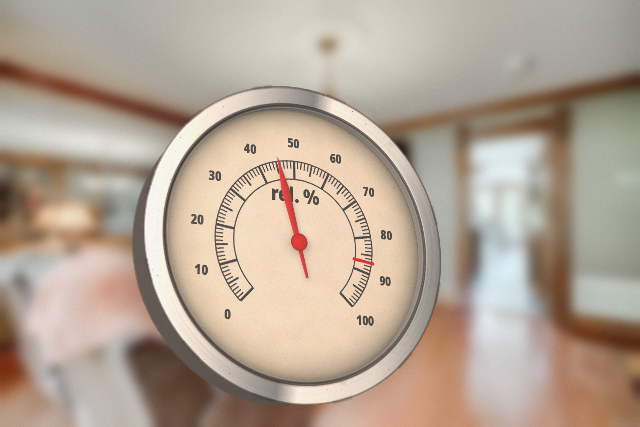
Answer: 45 %
